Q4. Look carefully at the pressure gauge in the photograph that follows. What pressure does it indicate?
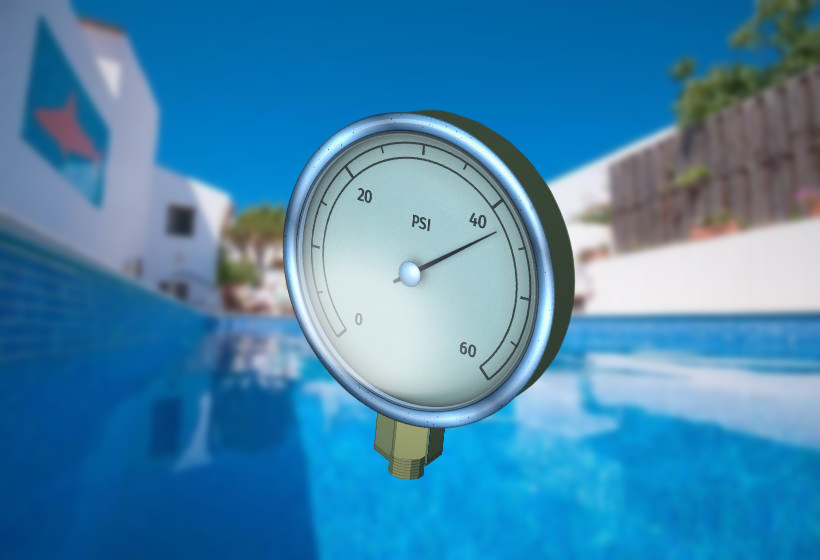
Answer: 42.5 psi
